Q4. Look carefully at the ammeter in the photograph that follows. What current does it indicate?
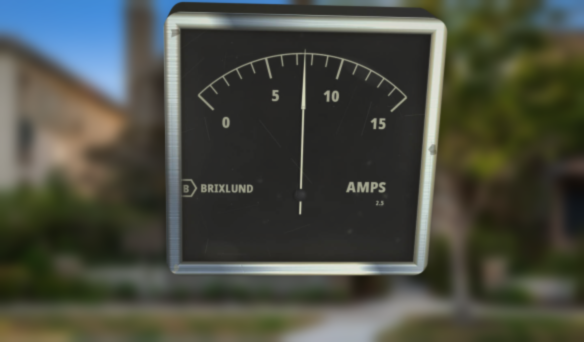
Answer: 7.5 A
